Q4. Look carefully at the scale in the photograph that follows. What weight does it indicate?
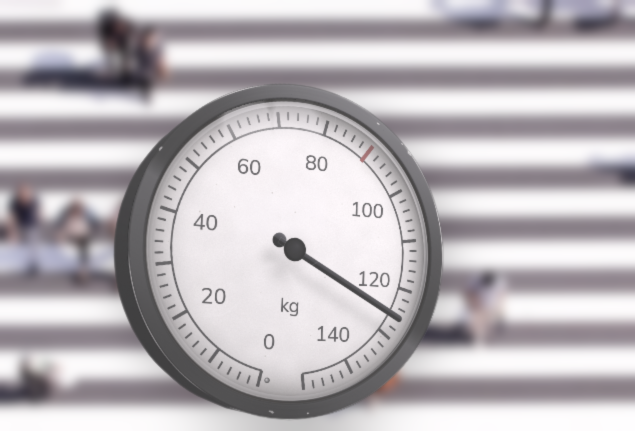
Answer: 126 kg
